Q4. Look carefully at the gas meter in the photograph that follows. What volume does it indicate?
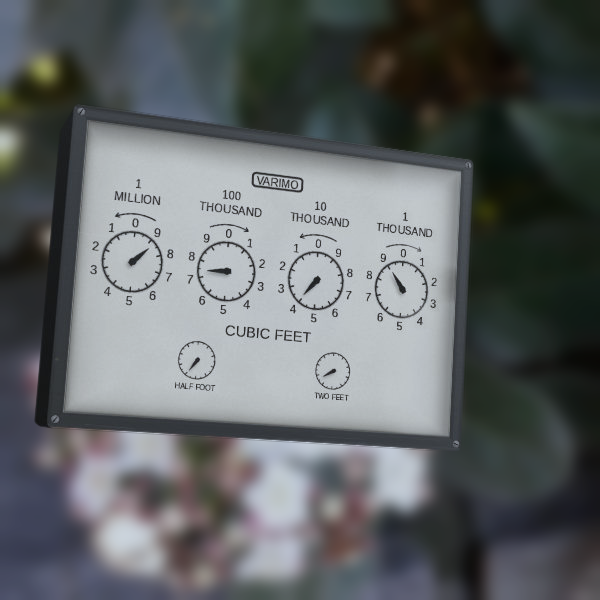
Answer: 873900 ft³
